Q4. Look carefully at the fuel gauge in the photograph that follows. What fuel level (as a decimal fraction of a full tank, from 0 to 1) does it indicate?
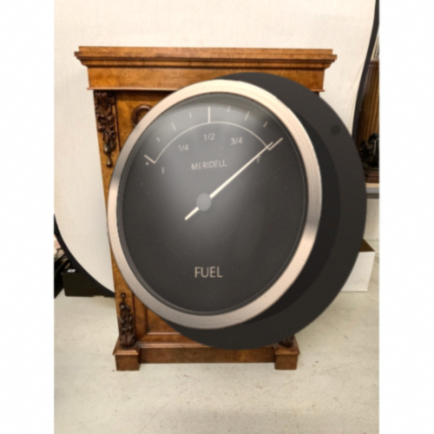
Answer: 1
